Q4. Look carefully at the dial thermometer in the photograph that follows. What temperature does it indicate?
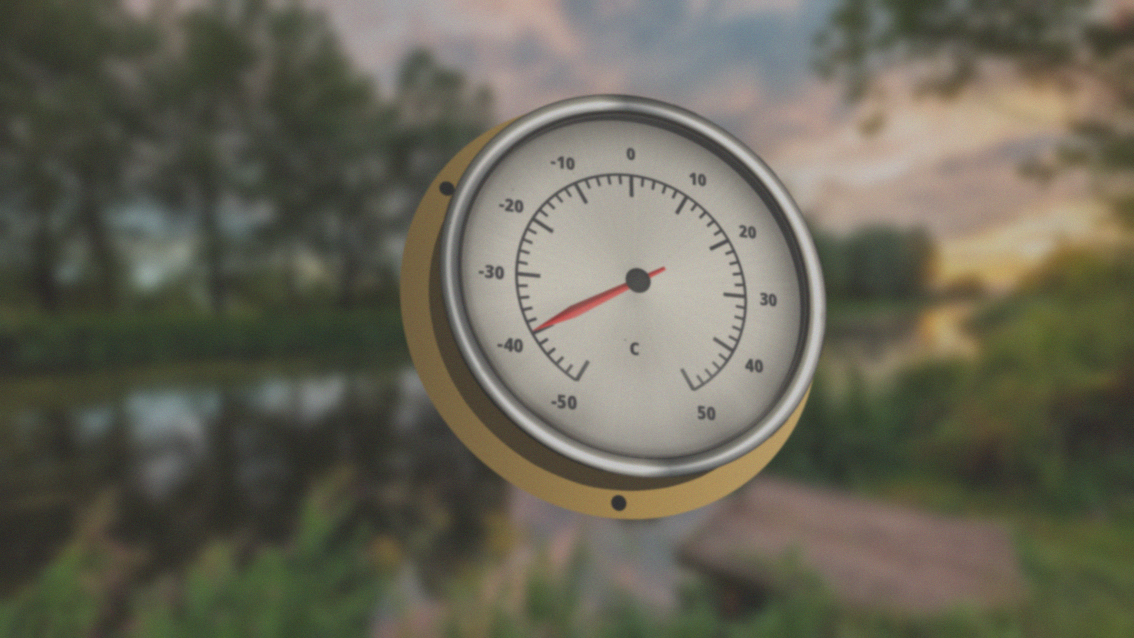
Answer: -40 °C
